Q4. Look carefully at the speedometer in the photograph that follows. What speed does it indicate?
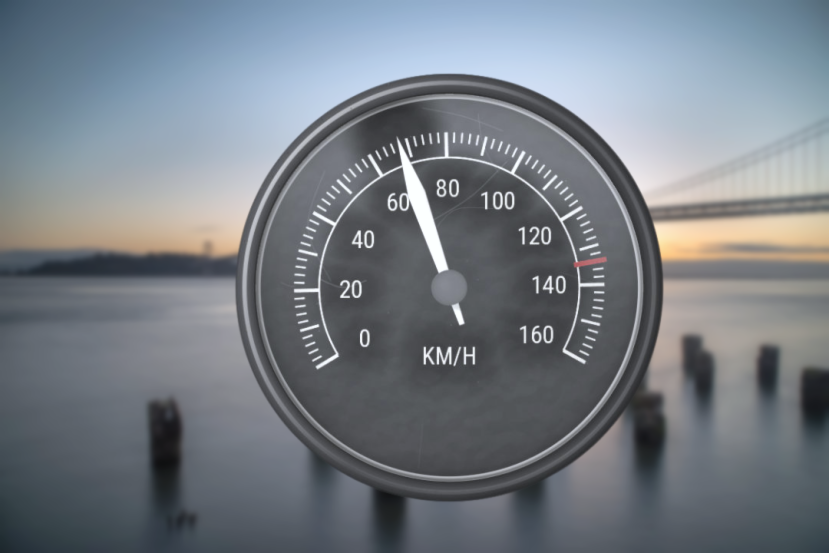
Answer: 68 km/h
